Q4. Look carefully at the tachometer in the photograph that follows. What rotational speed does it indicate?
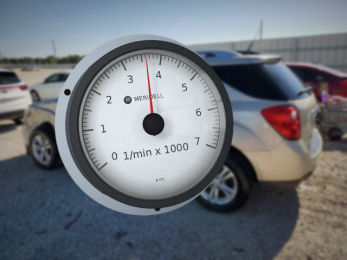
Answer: 3600 rpm
